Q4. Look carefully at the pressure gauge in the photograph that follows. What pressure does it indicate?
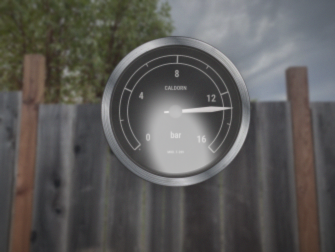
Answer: 13 bar
